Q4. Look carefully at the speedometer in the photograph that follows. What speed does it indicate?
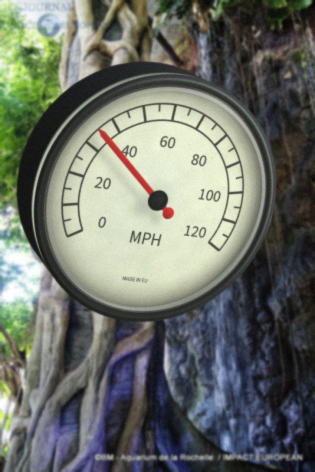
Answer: 35 mph
